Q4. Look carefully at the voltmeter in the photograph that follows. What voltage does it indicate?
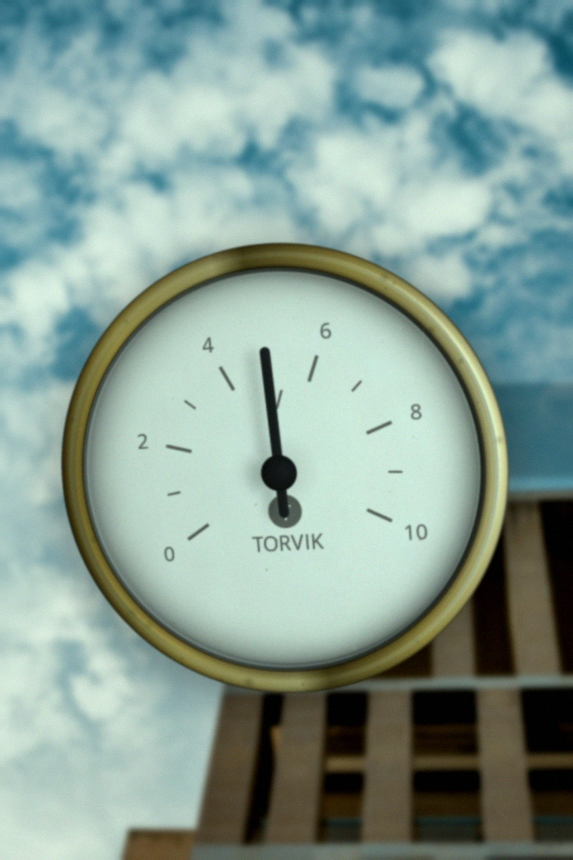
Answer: 5 V
